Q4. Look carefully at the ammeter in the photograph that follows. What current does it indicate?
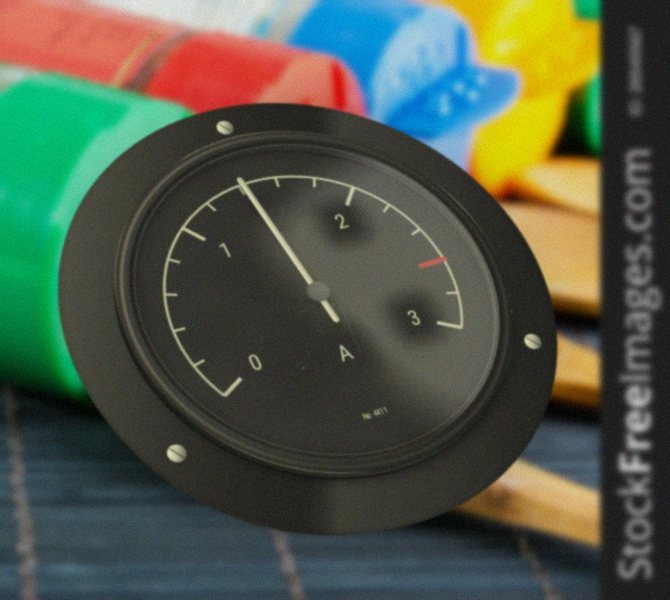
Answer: 1.4 A
